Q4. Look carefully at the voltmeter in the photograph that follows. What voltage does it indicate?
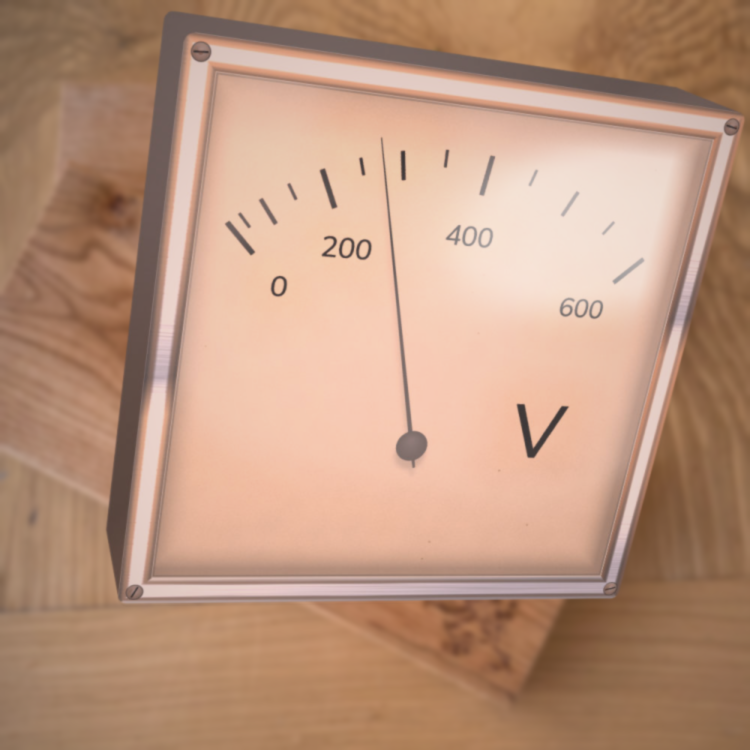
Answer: 275 V
